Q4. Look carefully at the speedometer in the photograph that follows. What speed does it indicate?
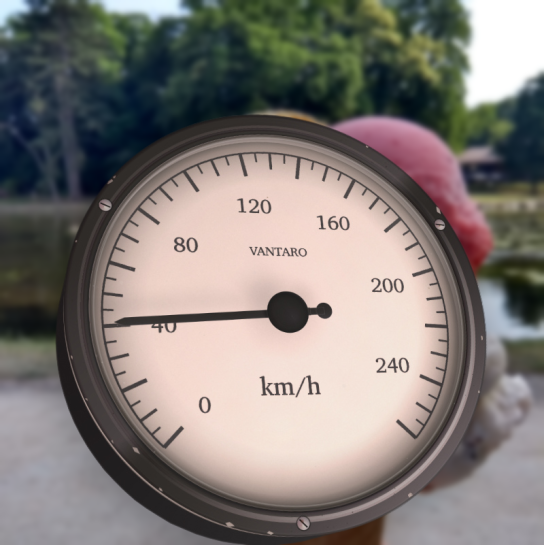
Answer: 40 km/h
